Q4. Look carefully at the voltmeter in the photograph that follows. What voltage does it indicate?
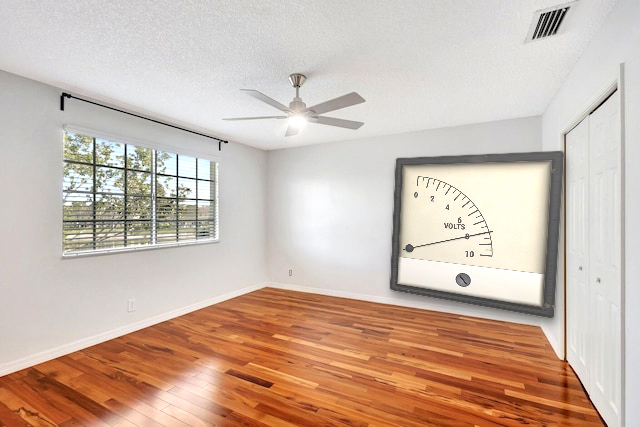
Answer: 8 V
